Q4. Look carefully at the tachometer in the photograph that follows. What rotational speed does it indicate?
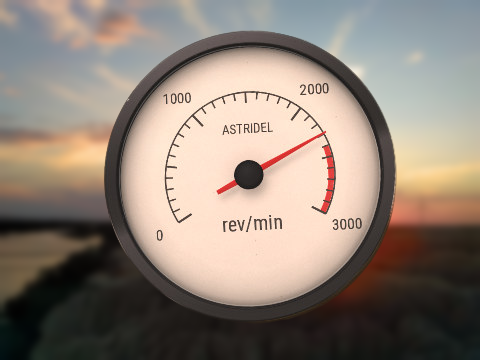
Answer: 2300 rpm
